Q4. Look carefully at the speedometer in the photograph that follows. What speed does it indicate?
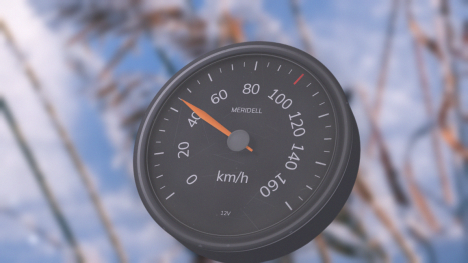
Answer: 45 km/h
